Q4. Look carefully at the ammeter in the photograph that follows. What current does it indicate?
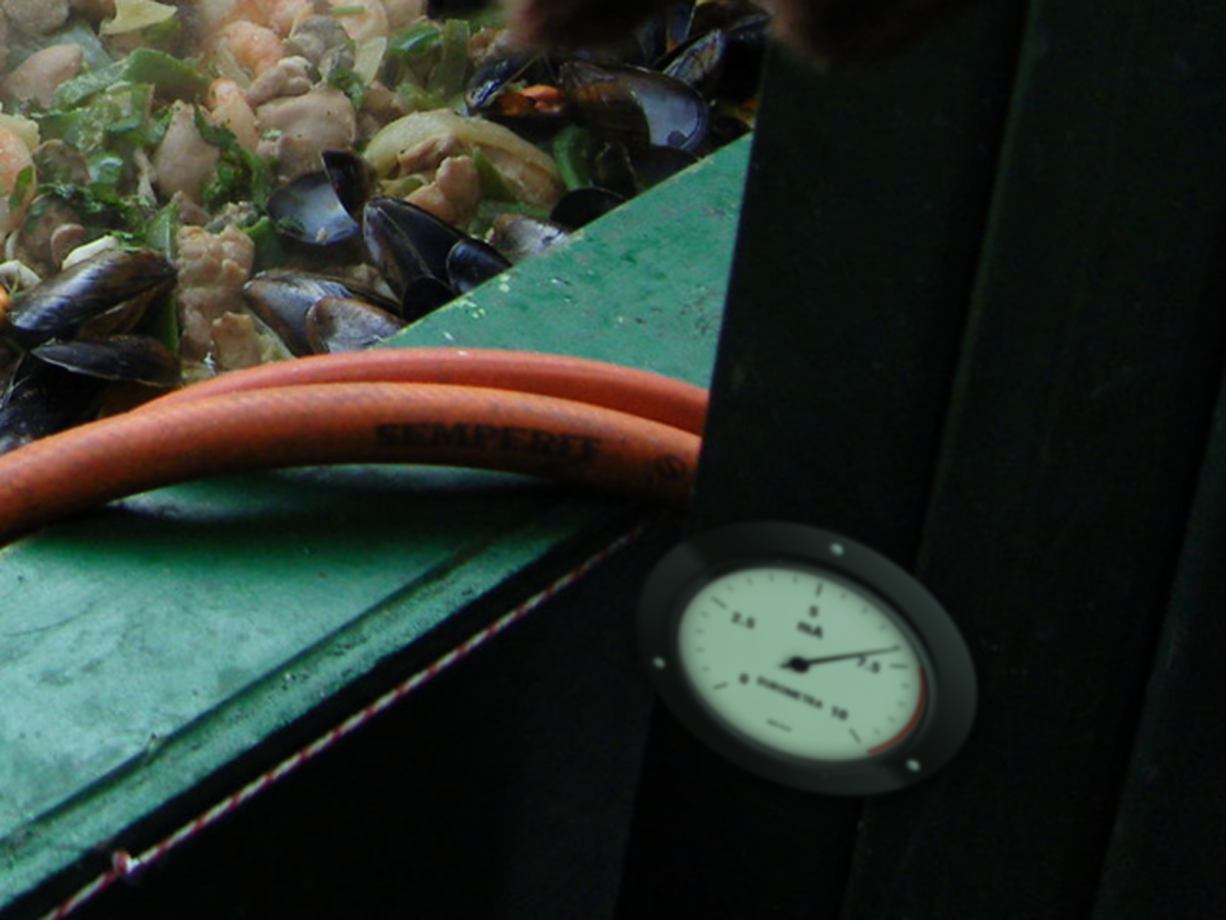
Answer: 7 mA
